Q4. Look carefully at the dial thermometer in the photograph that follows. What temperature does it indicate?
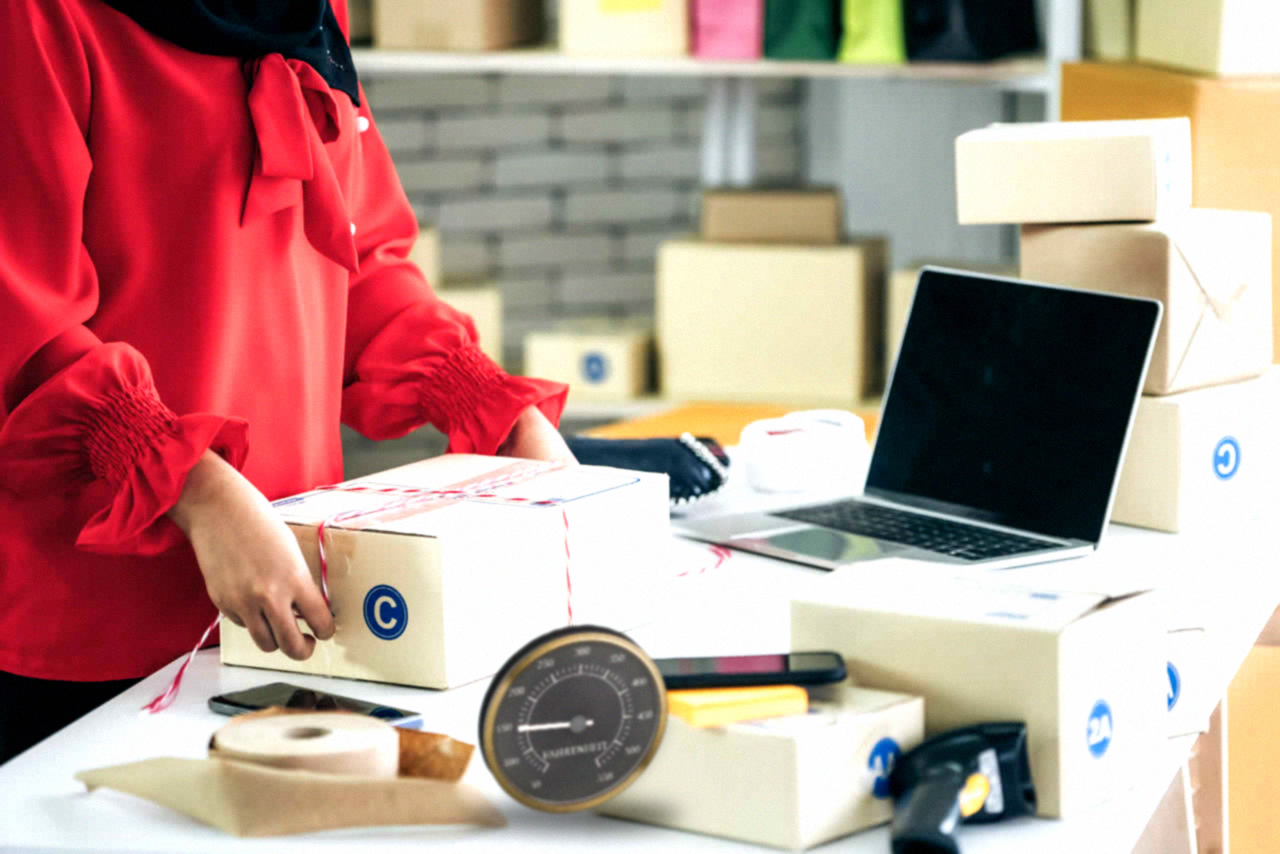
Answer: 150 °F
